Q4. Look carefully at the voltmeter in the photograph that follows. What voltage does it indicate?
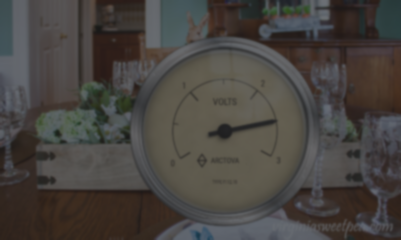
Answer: 2.5 V
